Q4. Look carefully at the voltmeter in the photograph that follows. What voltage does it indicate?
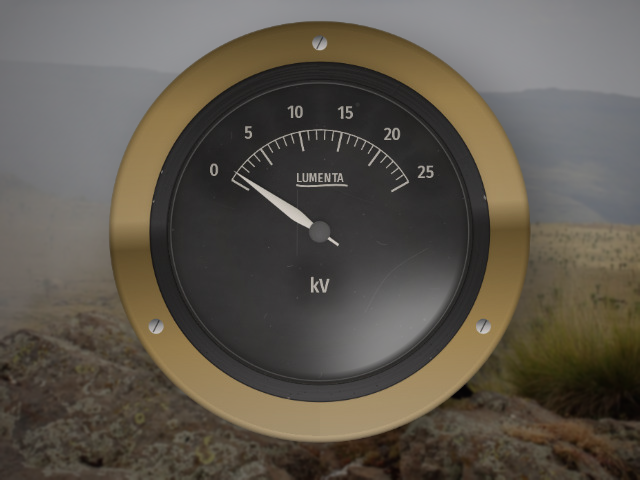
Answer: 1 kV
